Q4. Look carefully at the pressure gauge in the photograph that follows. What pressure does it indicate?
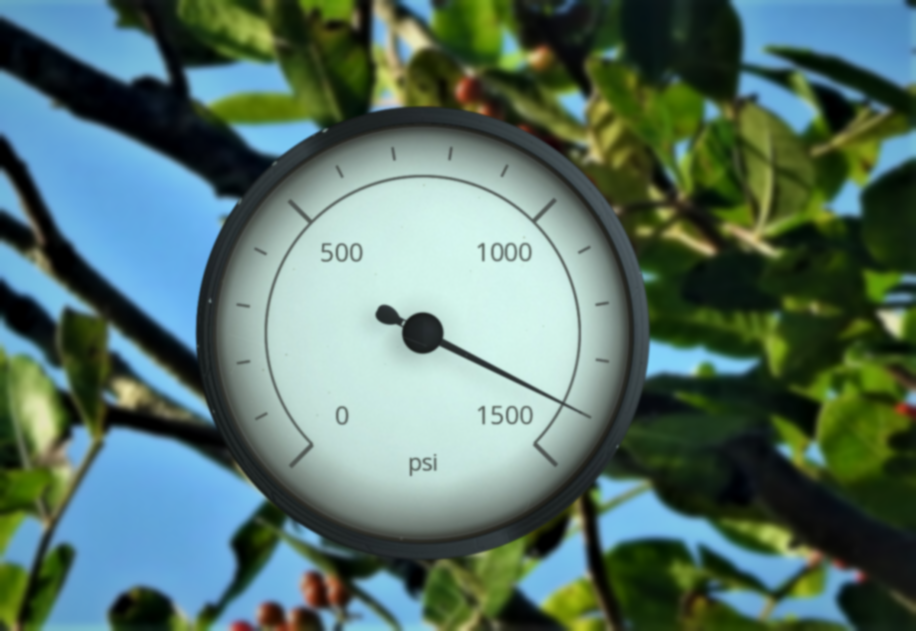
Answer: 1400 psi
